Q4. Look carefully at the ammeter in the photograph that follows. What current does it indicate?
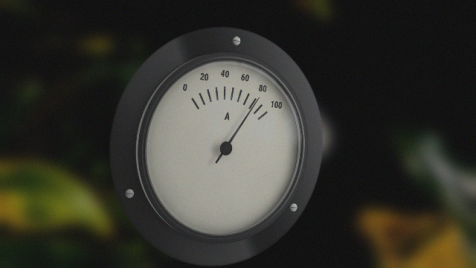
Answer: 80 A
